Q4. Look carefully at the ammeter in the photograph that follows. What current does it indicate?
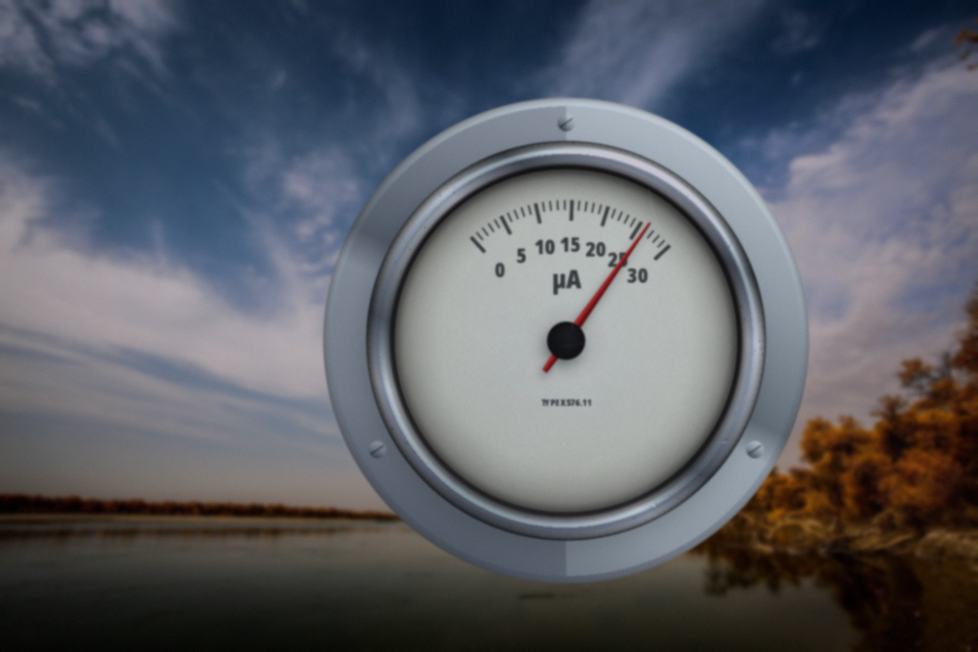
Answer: 26 µA
